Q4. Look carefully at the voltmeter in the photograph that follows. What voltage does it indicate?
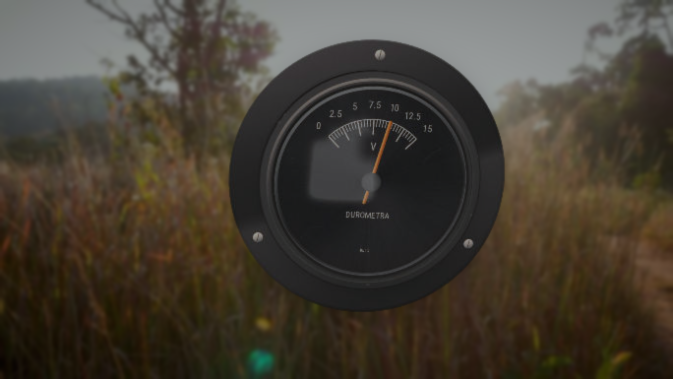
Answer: 10 V
